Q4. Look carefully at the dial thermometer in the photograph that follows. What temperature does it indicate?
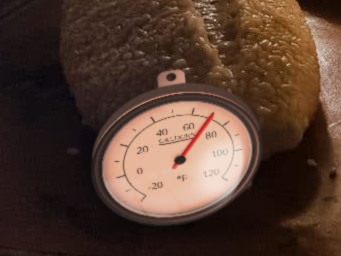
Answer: 70 °F
